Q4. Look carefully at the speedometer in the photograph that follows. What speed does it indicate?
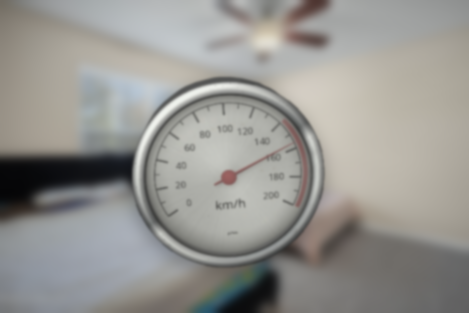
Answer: 155 km/h
